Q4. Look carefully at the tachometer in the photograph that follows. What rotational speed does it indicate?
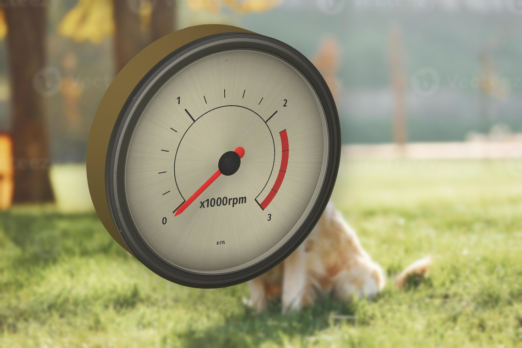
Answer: 0 rpm
